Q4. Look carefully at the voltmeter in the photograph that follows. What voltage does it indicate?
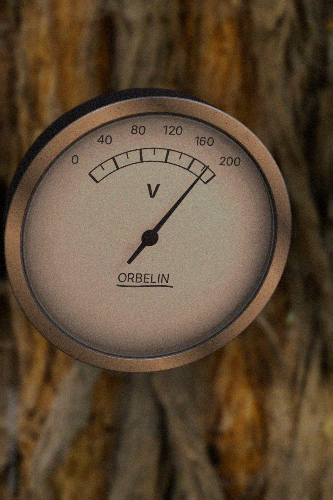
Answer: 180 V
